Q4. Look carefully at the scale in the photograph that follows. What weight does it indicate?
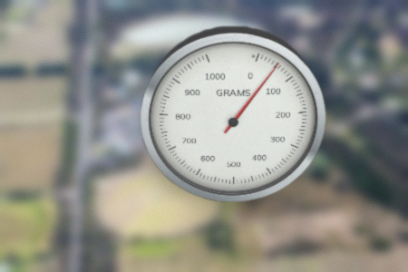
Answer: 50 g
